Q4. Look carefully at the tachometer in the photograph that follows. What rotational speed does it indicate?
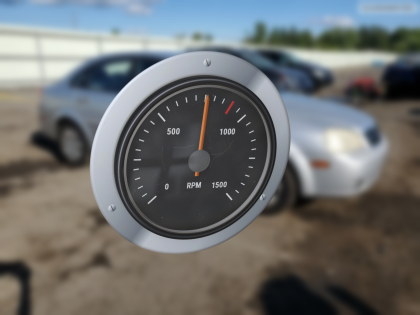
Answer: 750 rpm
